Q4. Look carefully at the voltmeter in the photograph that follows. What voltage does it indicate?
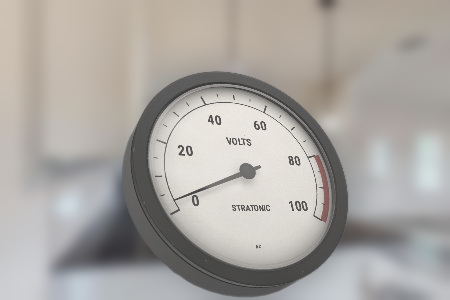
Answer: 2.5 V
